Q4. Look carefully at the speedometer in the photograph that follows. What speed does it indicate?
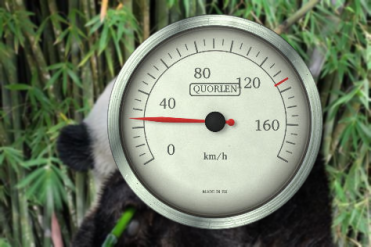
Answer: 25 km/h
